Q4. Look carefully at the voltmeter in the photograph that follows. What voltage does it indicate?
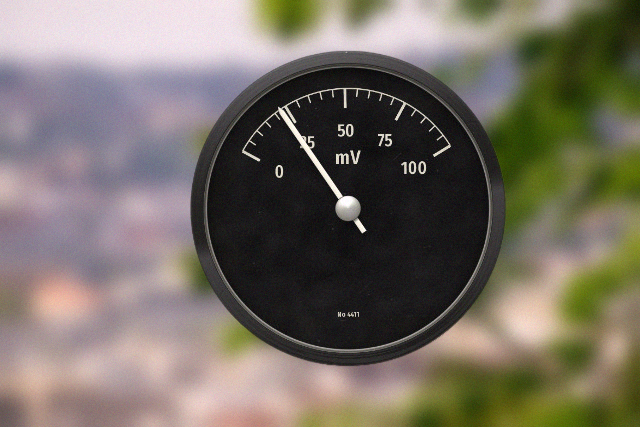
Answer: 22.5 mV
